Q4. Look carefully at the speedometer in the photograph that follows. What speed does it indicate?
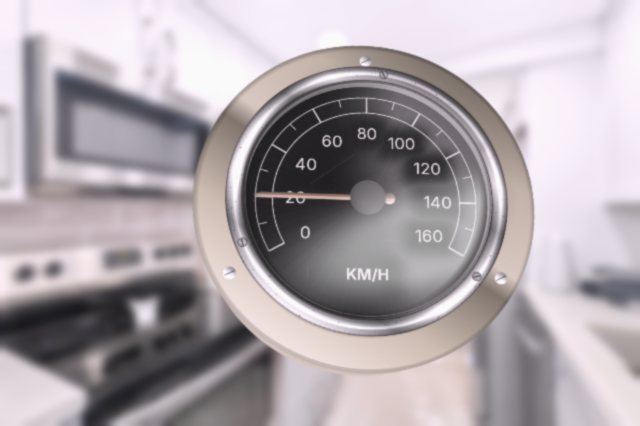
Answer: 20 km/h
